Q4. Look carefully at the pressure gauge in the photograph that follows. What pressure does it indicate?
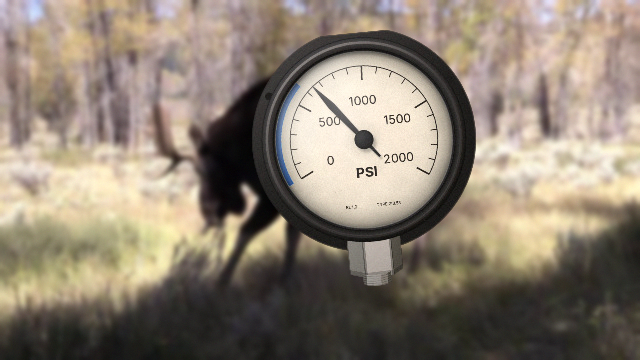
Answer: 650 psi
